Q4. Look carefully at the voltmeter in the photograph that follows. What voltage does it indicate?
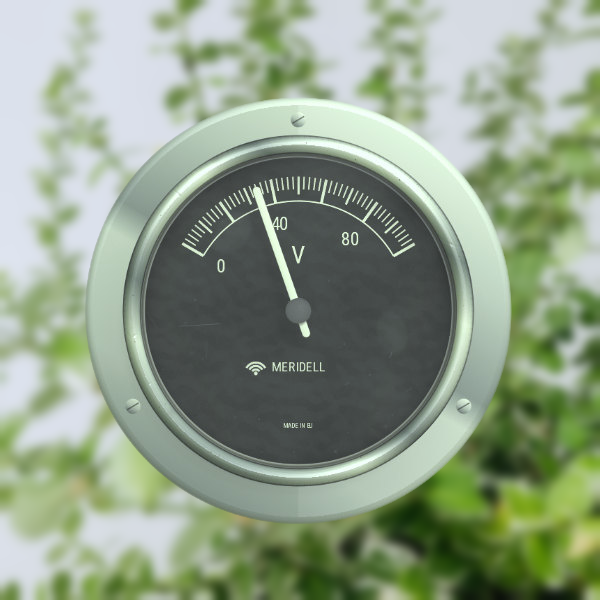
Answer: 34 V
